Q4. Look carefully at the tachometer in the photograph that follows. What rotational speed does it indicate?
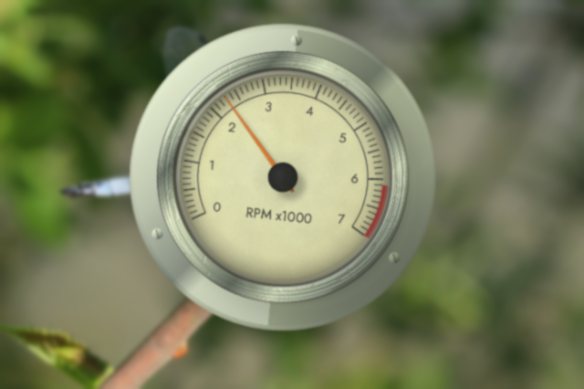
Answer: 2300 rpm
